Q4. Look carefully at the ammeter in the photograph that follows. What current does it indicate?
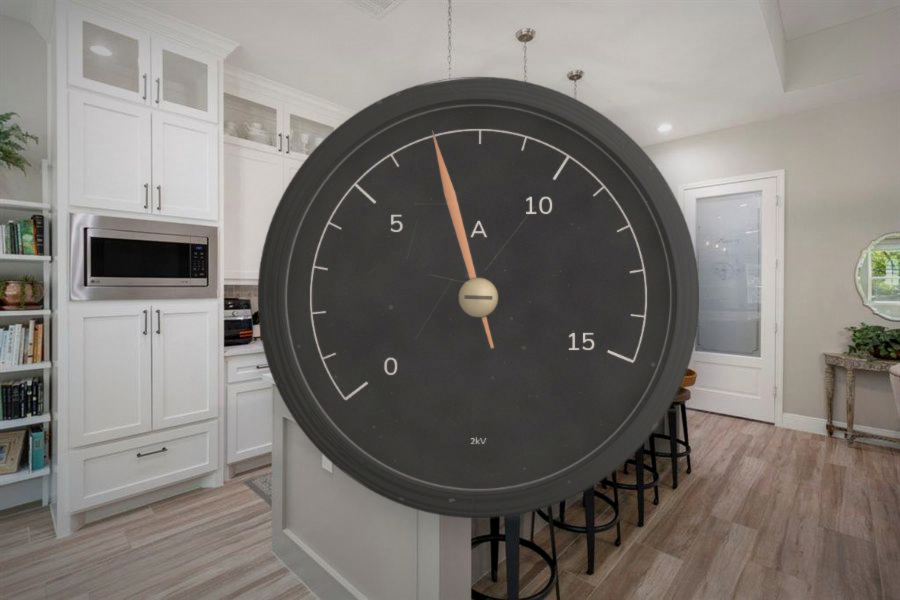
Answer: 7 A
